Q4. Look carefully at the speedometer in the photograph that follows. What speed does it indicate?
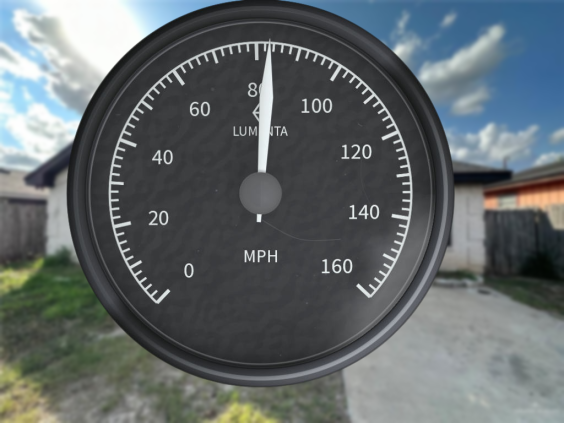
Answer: 83 mph
